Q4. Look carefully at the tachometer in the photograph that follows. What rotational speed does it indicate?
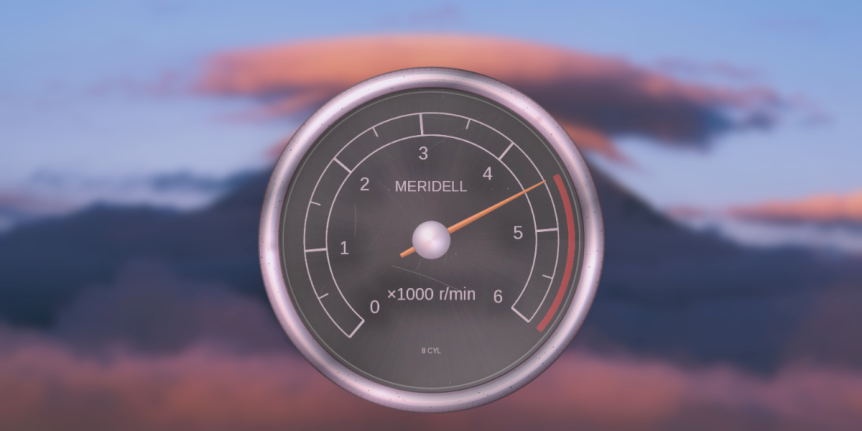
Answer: 4500 rpm
